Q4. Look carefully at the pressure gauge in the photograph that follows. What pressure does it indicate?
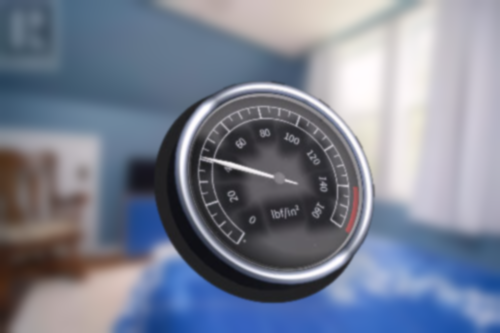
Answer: 40 psi
